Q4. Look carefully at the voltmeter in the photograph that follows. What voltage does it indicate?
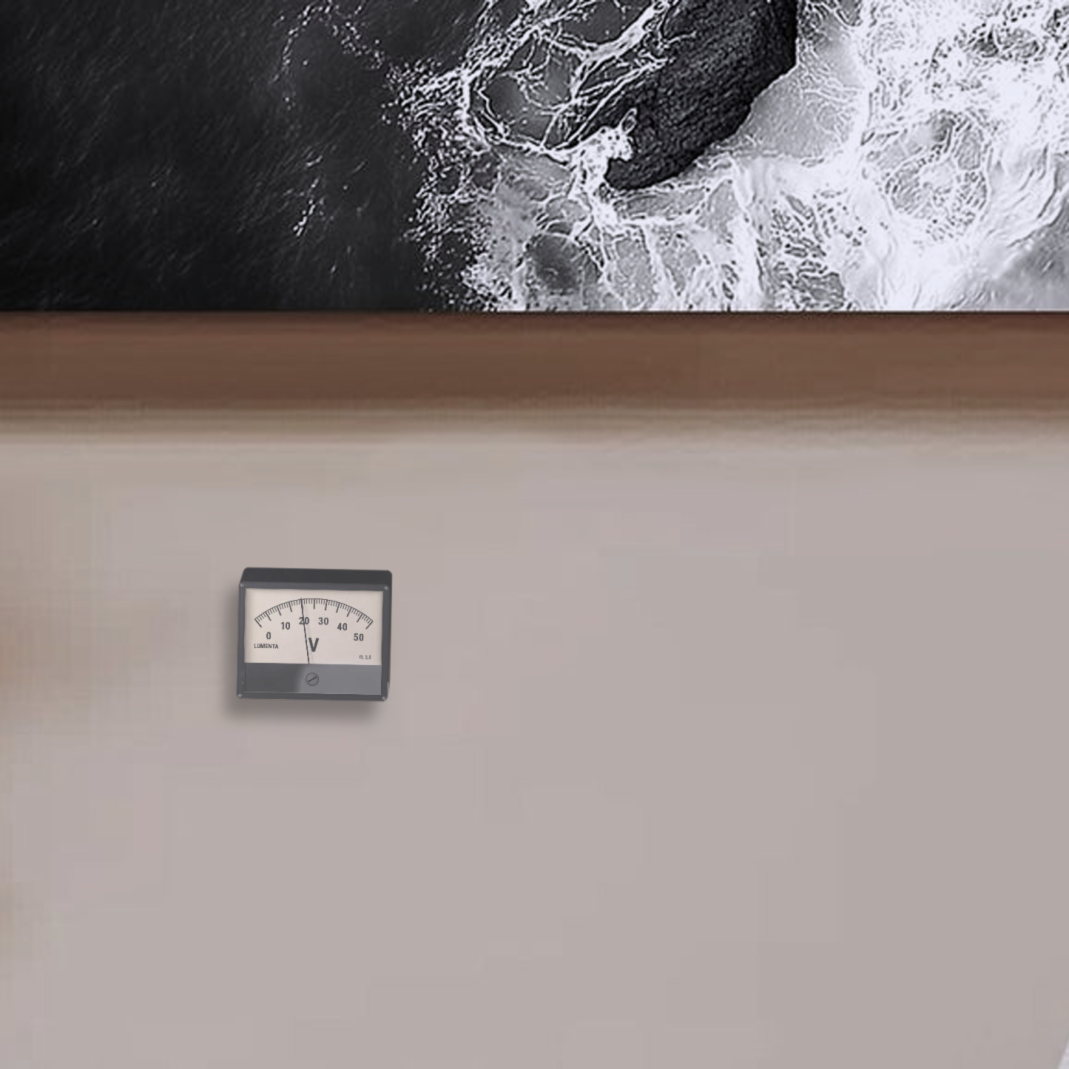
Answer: 20 V
